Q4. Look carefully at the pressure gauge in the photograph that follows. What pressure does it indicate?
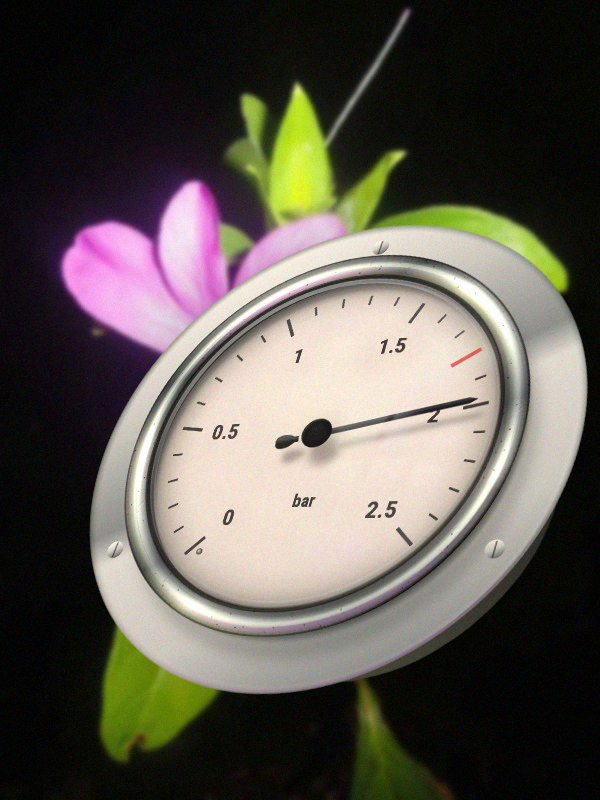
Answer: 2 bar
